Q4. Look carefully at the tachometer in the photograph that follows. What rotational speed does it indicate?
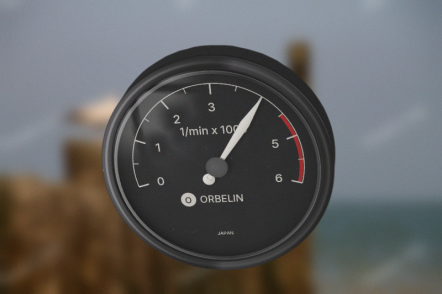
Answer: 4000 rpm
